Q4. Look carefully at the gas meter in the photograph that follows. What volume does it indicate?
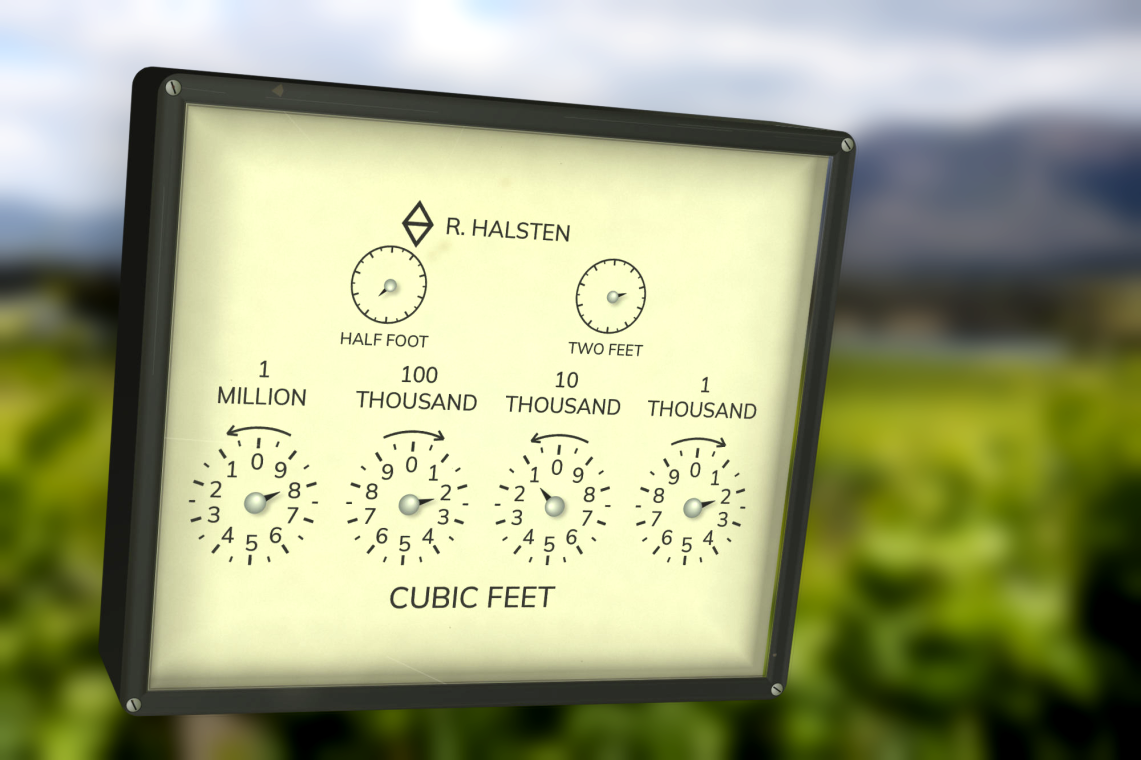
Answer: 821200 ft³
